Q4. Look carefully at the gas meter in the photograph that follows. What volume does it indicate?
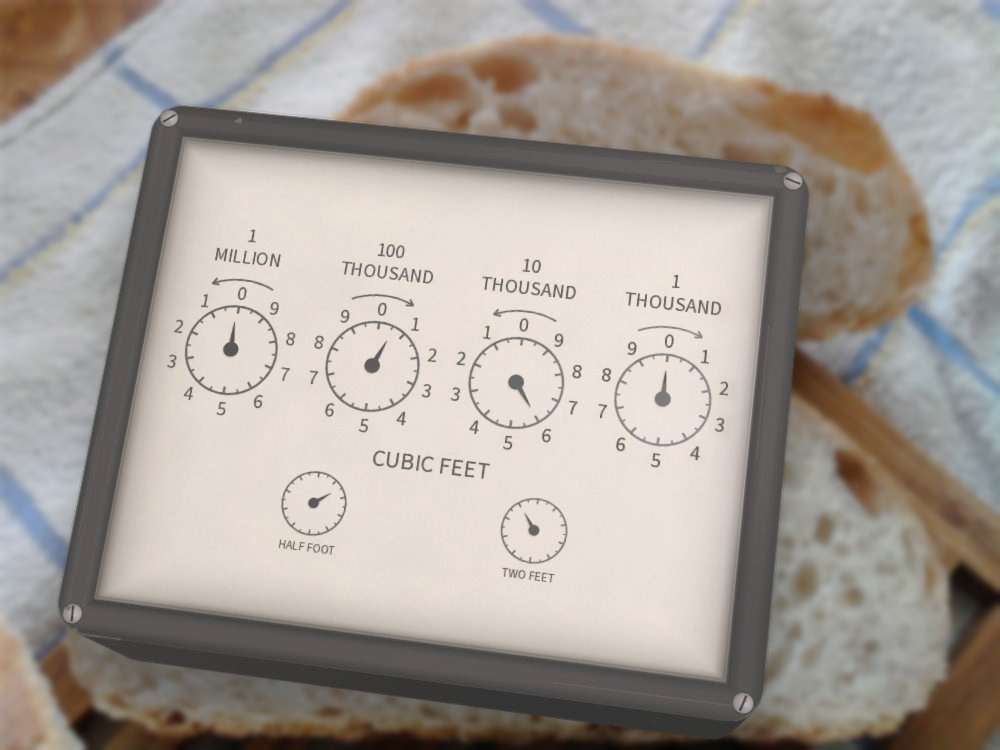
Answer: 6000 ft³
